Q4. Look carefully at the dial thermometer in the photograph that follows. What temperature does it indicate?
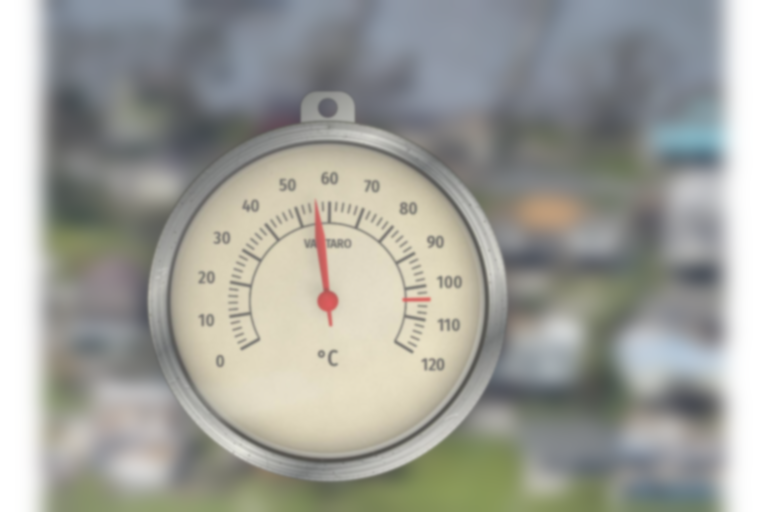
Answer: 56 °C
